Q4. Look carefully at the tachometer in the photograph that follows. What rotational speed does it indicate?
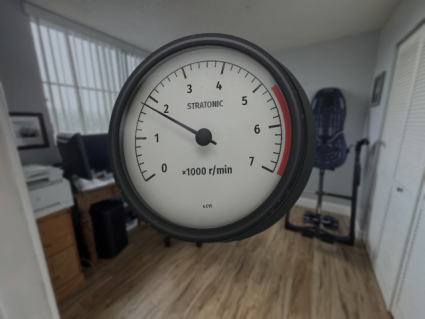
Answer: 1800 rpm
